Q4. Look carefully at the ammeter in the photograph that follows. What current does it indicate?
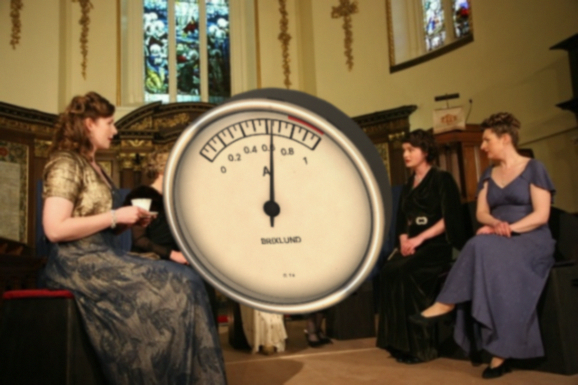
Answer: 0.65 A
